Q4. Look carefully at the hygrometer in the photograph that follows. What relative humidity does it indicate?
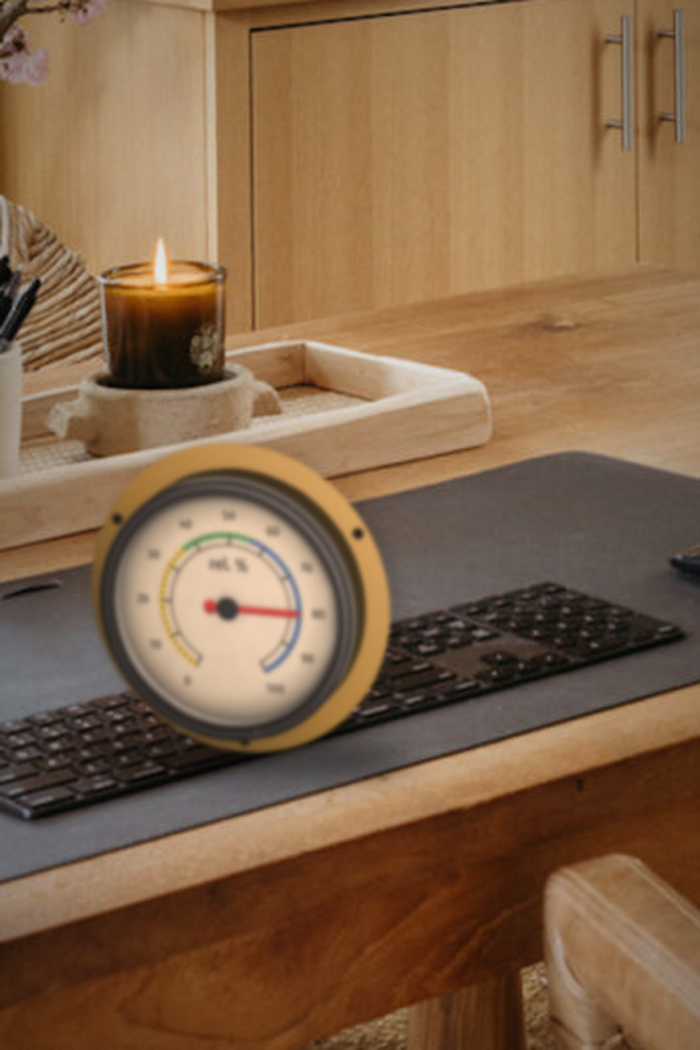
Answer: 80 %
